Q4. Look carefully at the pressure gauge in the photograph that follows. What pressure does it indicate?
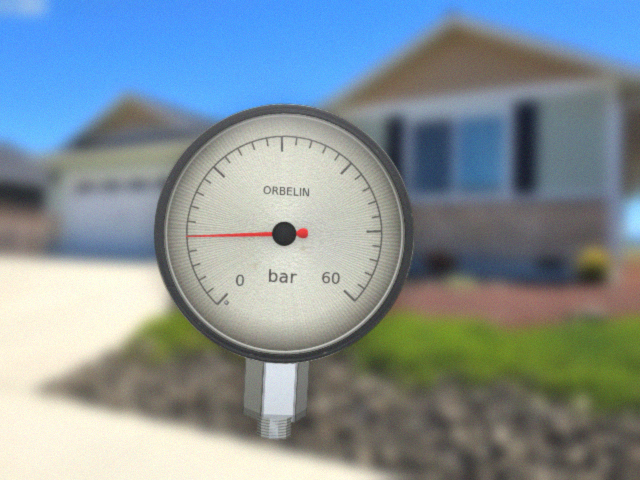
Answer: 10 bar
